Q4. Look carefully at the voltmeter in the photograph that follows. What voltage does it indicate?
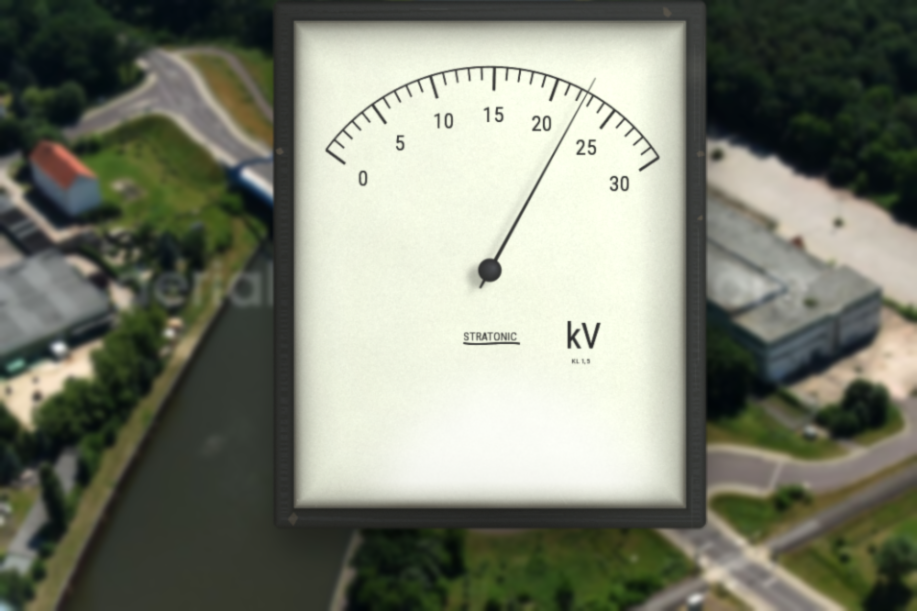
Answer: 22.5 kV
